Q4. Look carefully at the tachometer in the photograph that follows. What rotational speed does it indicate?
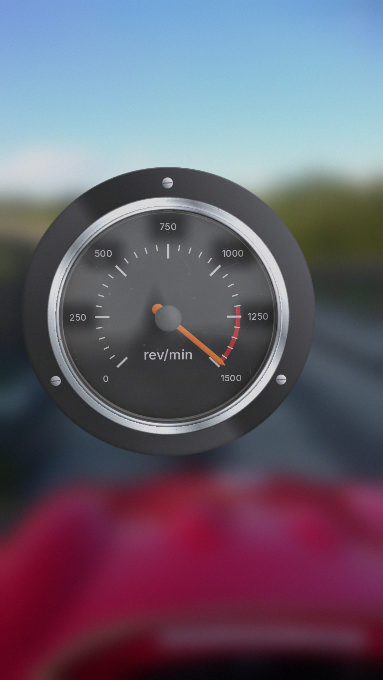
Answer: 1475 rpm
